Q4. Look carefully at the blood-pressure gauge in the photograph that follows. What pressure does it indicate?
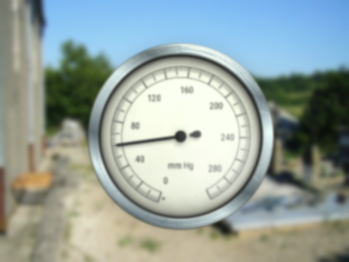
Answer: 60 mmHg
